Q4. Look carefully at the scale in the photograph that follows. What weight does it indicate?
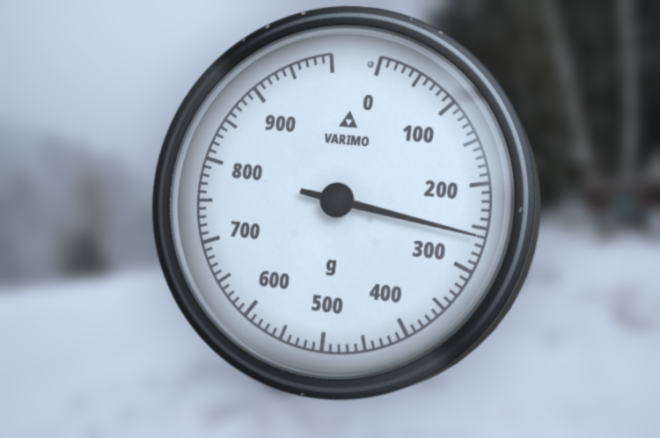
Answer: 260 g
